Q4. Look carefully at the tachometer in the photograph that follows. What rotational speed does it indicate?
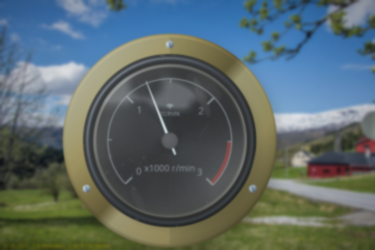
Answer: 1250 rpm
